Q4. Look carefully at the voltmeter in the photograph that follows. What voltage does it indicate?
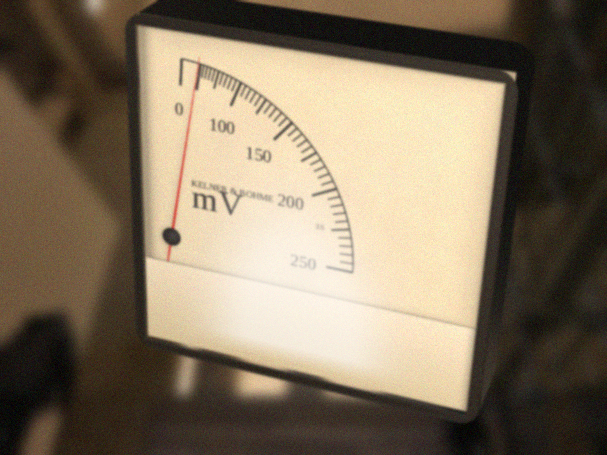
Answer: 50 mV
